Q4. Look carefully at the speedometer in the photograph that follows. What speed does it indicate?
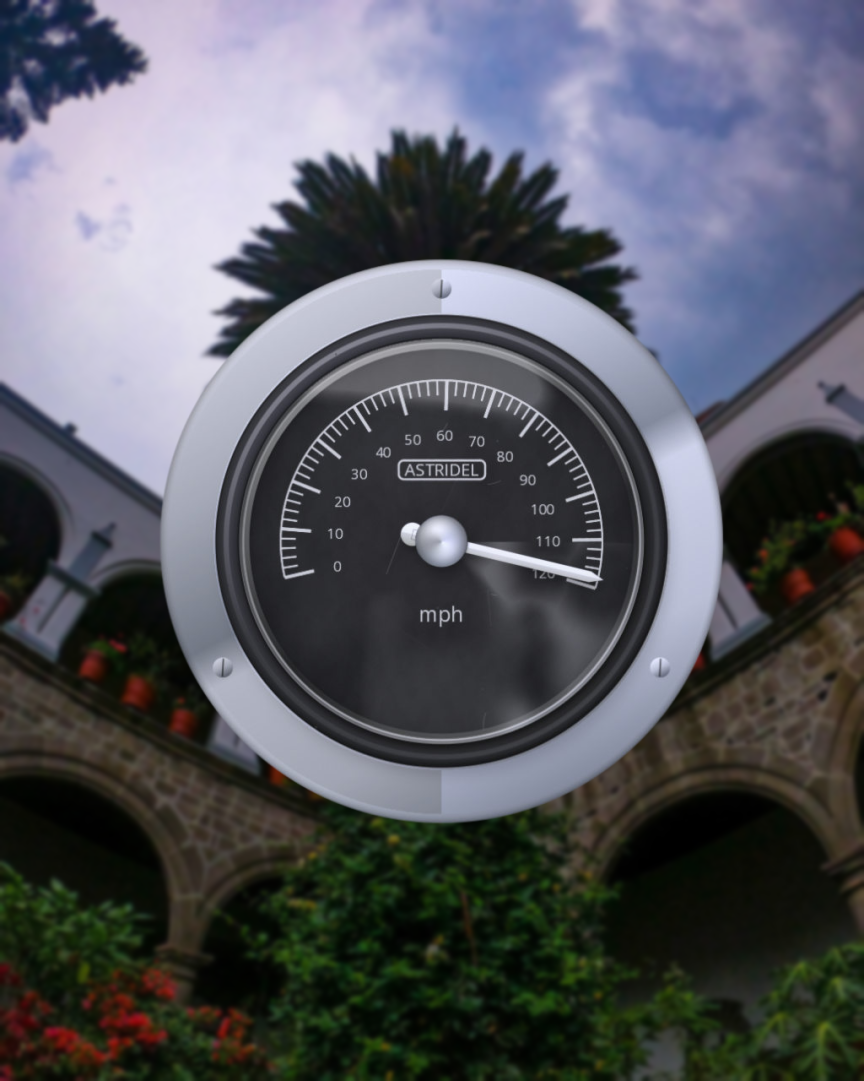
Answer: 118 mph
